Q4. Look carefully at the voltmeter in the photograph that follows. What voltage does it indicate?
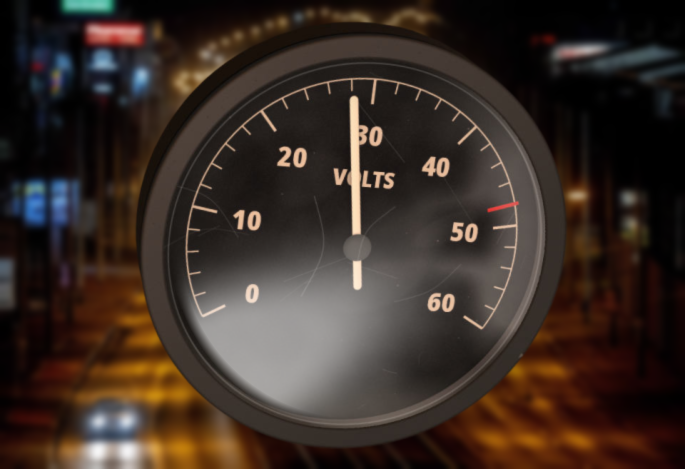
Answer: 28 V
